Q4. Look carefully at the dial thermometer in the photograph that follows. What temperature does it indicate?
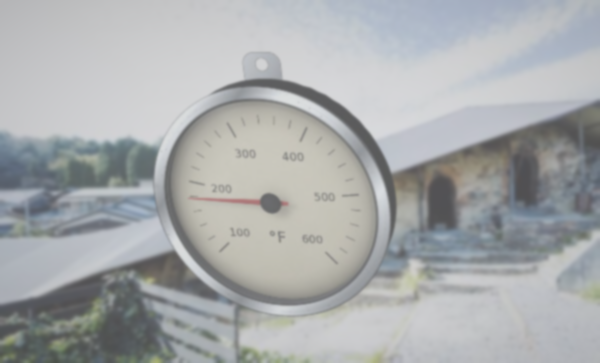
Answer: 180 °F
